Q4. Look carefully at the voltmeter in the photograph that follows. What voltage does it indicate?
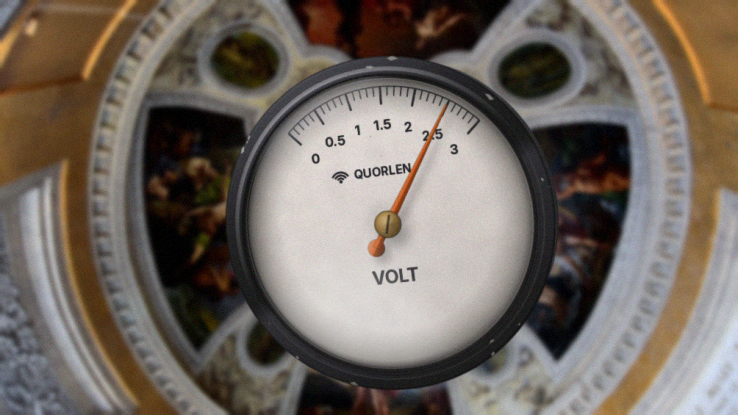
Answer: 2.5 V
